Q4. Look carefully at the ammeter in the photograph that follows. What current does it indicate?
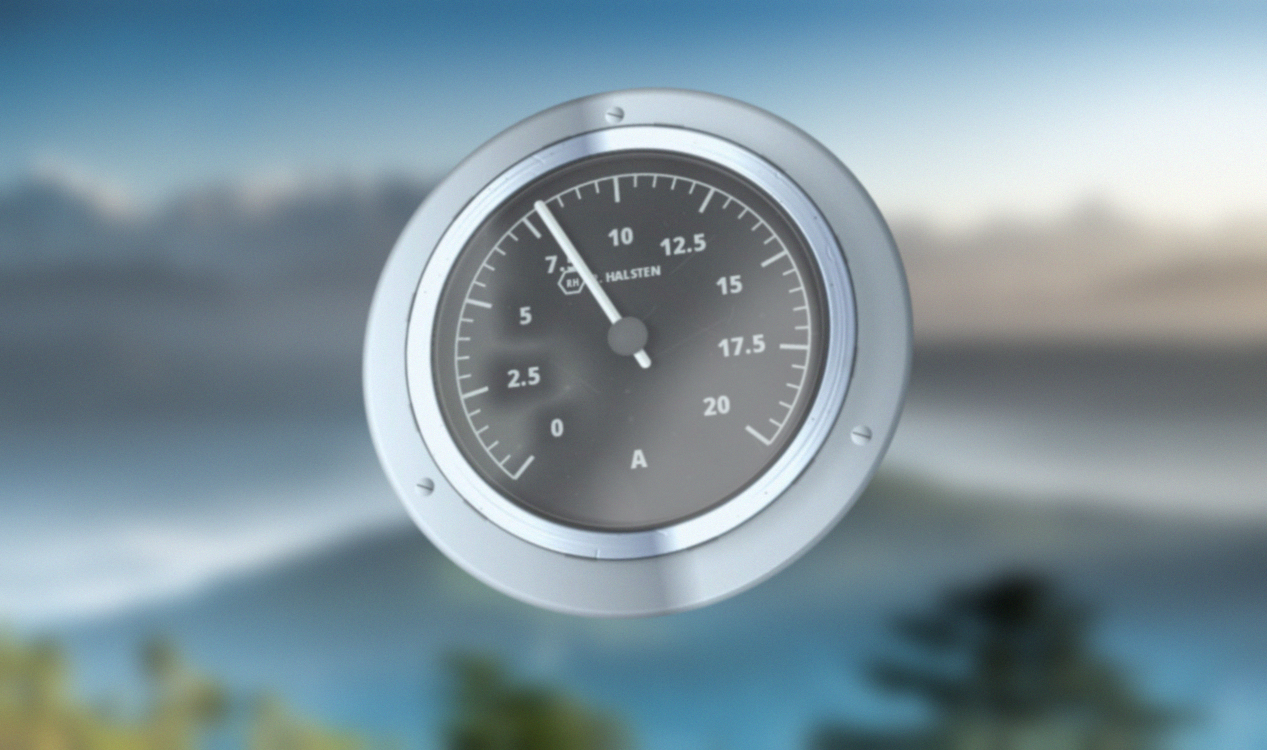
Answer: 8 A
